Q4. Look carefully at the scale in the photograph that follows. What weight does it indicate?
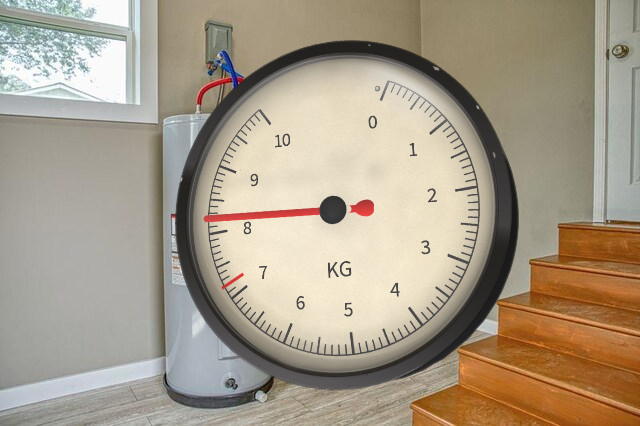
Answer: 8.2 kg
